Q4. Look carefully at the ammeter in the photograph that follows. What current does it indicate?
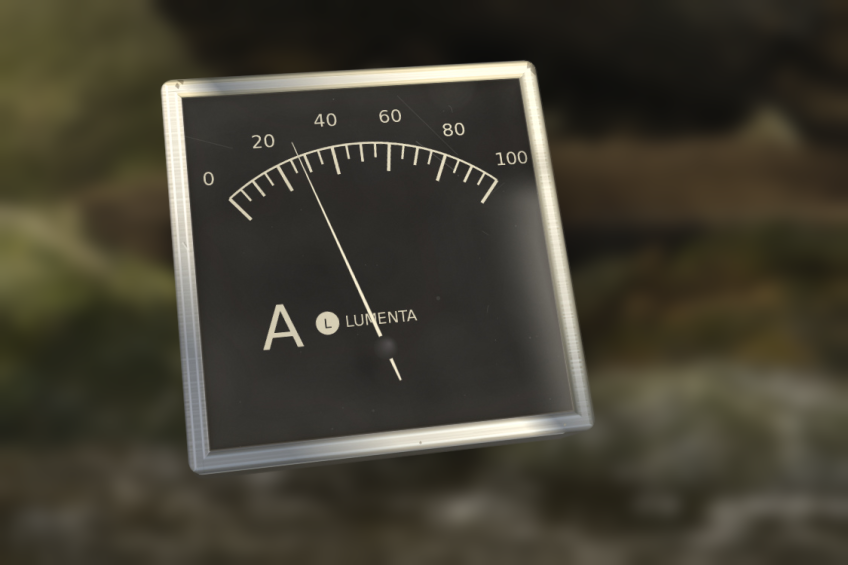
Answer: 27.5 A
